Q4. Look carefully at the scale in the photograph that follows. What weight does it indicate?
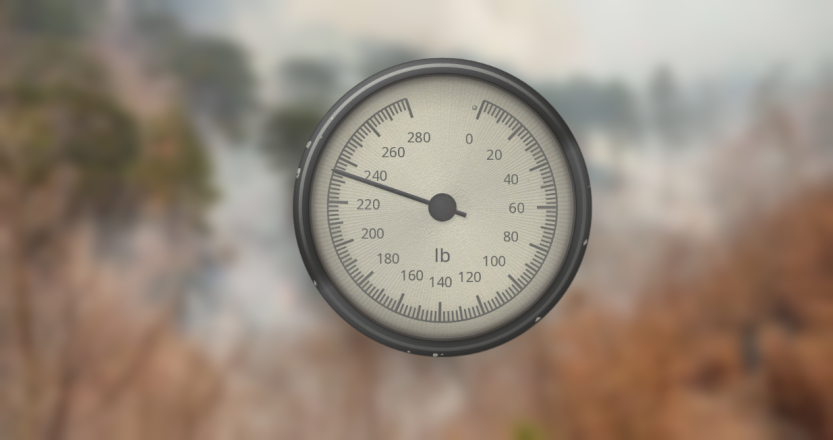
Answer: 234 lb
